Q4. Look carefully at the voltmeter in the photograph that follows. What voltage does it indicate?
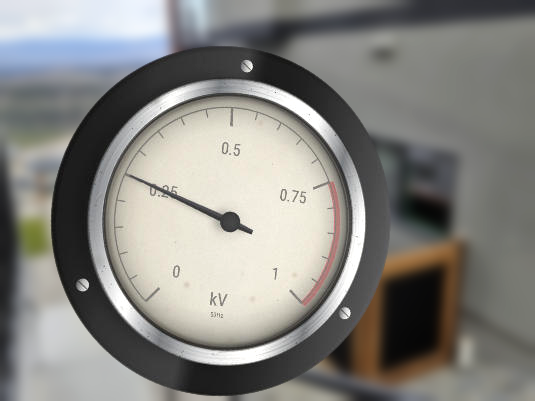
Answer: 0.25 kV
